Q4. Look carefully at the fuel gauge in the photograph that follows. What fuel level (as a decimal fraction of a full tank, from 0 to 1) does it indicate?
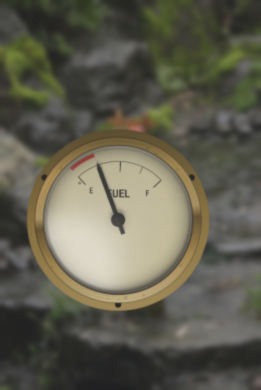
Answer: 0.25
